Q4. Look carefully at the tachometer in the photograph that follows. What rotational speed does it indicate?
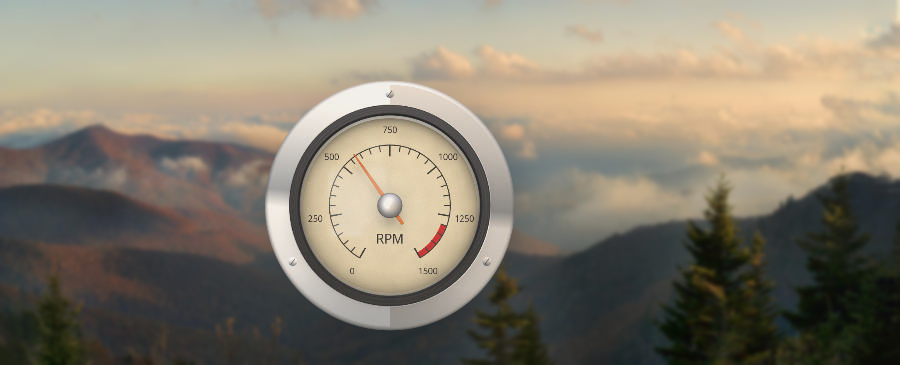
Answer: 575 rpm
